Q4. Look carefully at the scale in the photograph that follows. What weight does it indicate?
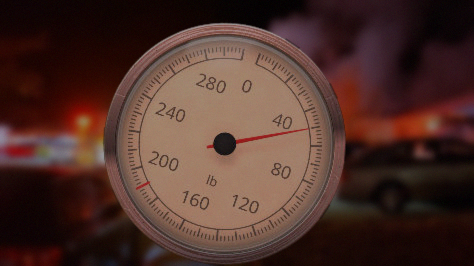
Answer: 50 lb
